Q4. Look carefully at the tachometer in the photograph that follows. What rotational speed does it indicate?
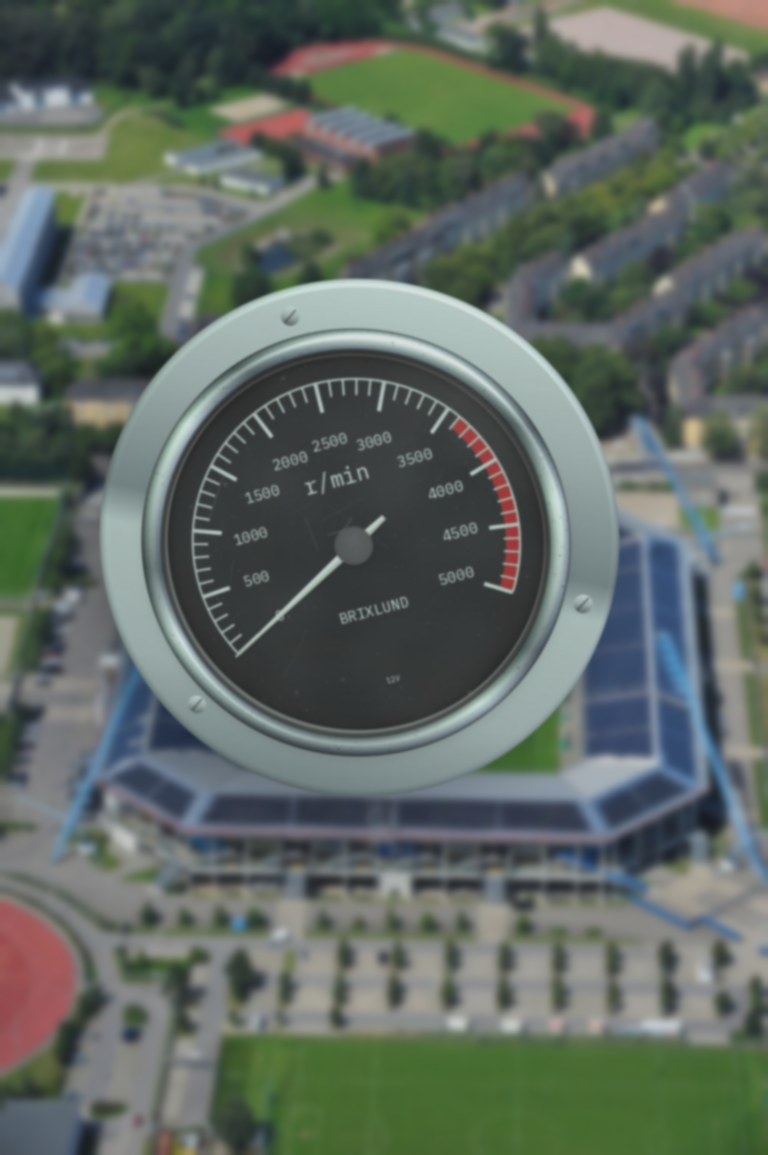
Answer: 0 rpm
